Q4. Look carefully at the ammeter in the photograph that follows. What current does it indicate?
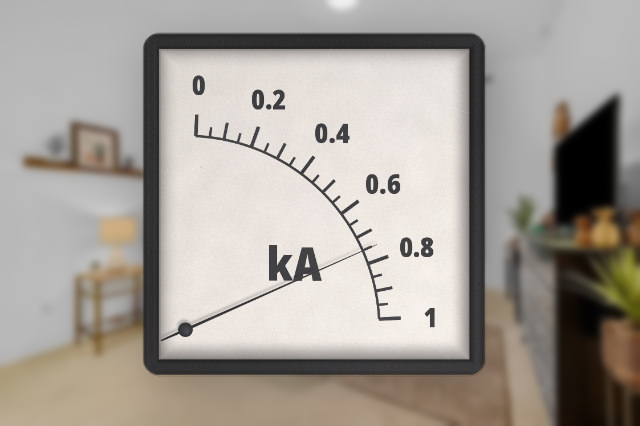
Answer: 0.75 kA
